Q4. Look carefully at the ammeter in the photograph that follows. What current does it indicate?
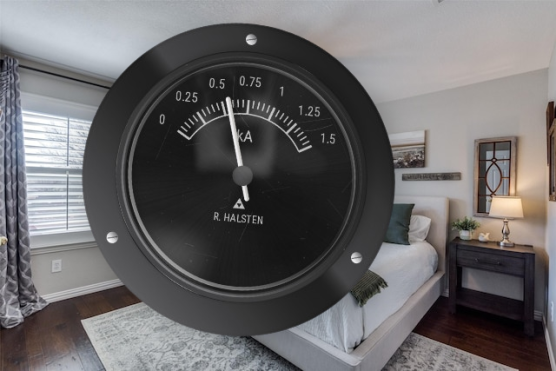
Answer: 0.55 kA
